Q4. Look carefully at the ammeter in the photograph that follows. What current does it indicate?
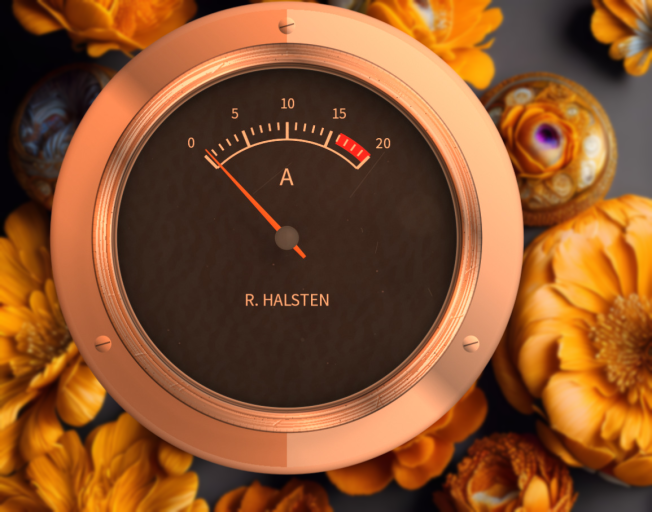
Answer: 0.5 A
